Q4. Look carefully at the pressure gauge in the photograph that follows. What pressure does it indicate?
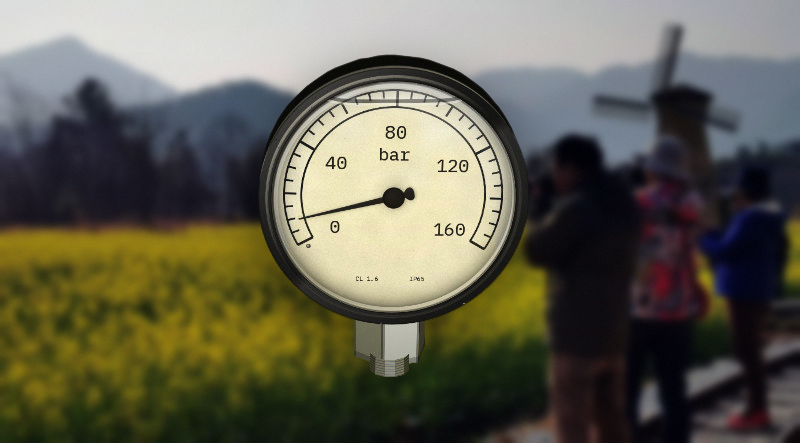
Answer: 10 bar
